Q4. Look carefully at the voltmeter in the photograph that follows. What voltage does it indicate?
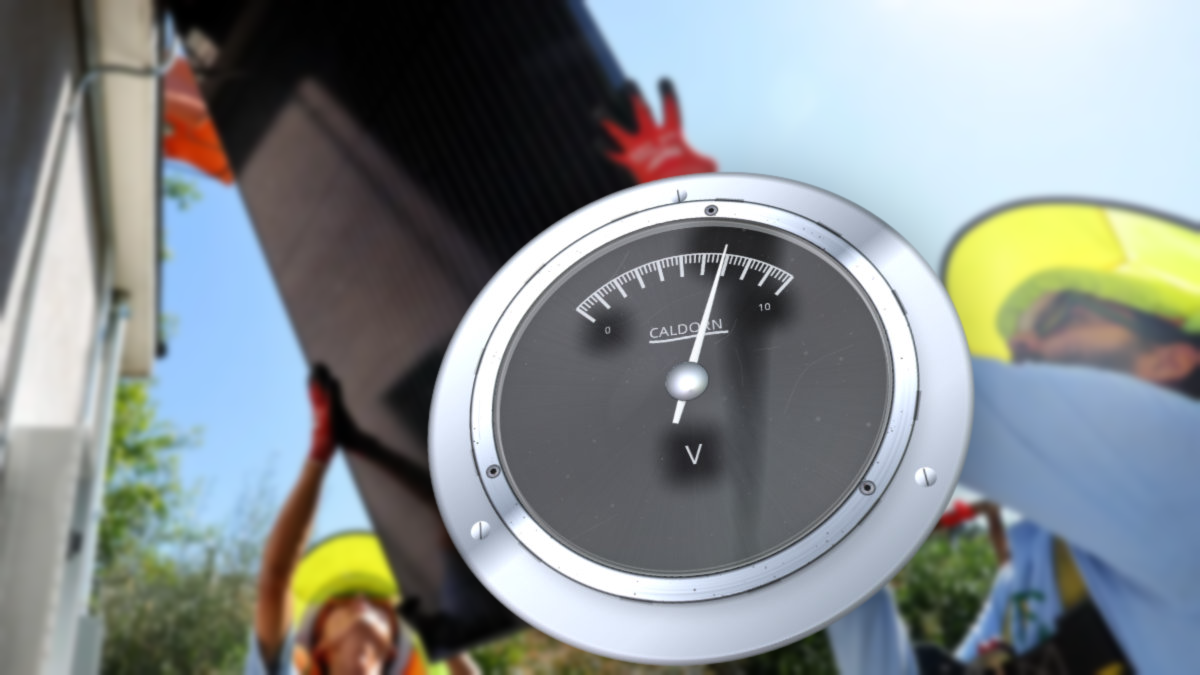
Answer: 7 V
